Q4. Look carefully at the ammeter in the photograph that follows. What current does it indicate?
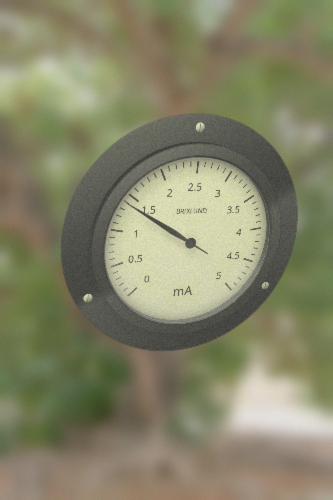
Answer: 1.4 mA
